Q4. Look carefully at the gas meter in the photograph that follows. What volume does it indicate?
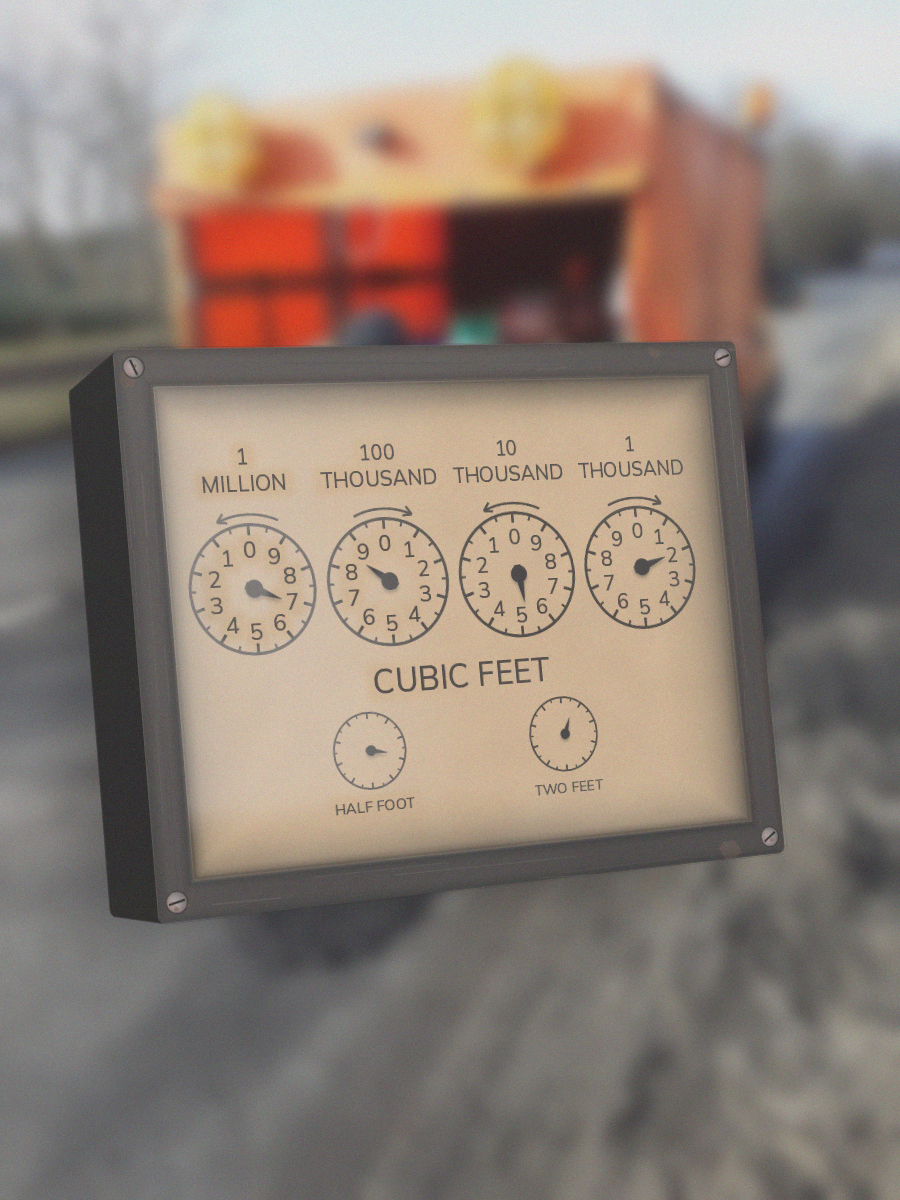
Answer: 685200 ft³
